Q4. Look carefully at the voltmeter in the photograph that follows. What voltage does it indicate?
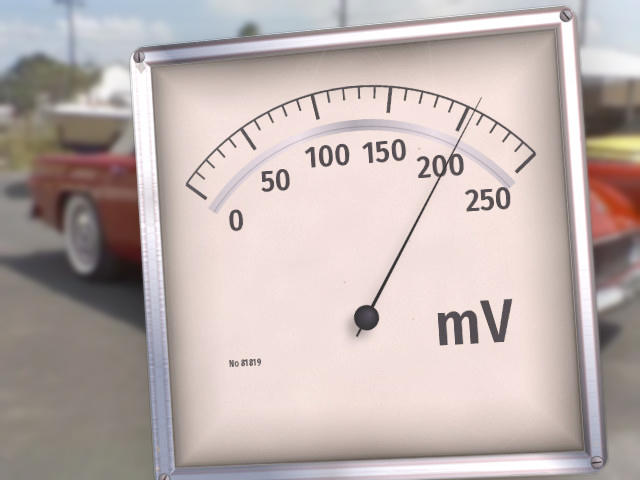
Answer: 205 mV
